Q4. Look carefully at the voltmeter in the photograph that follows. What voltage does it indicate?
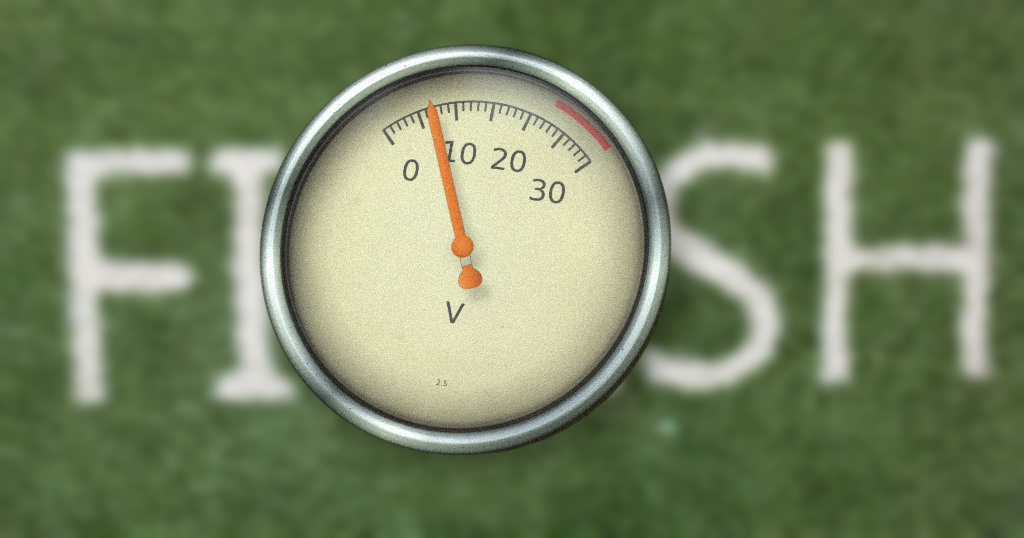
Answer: 7 V
